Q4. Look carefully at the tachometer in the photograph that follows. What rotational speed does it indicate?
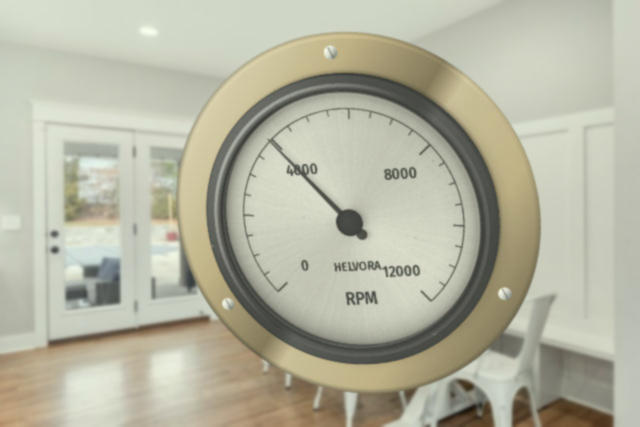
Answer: 4000 rpm
